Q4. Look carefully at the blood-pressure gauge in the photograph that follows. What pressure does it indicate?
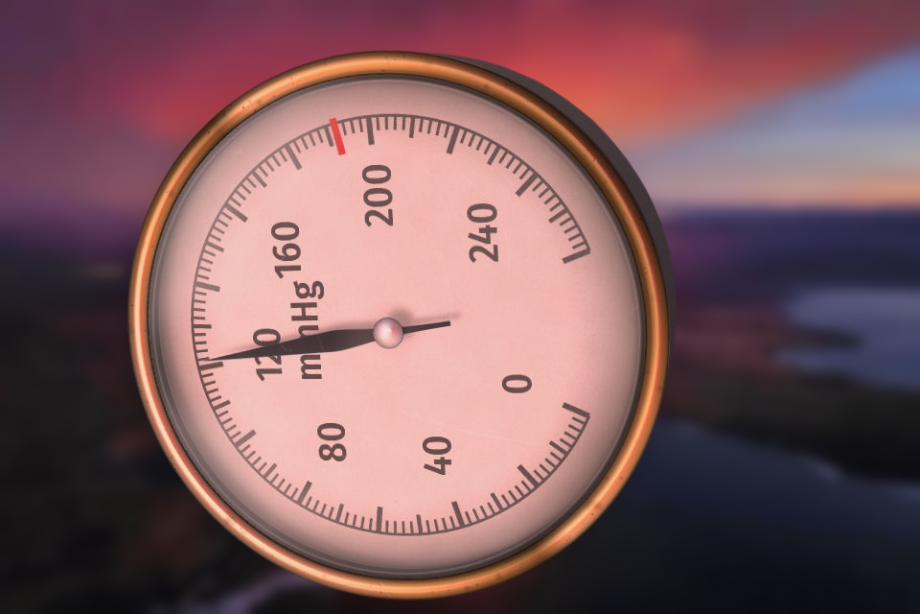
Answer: 122 mmHg
